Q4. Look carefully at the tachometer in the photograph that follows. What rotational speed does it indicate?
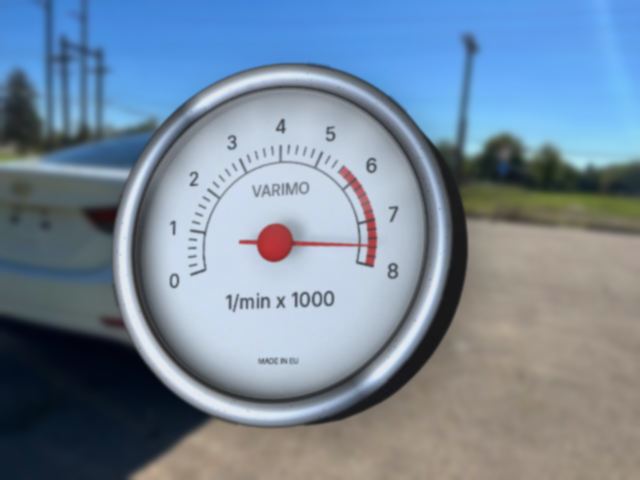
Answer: 7600 rpm
